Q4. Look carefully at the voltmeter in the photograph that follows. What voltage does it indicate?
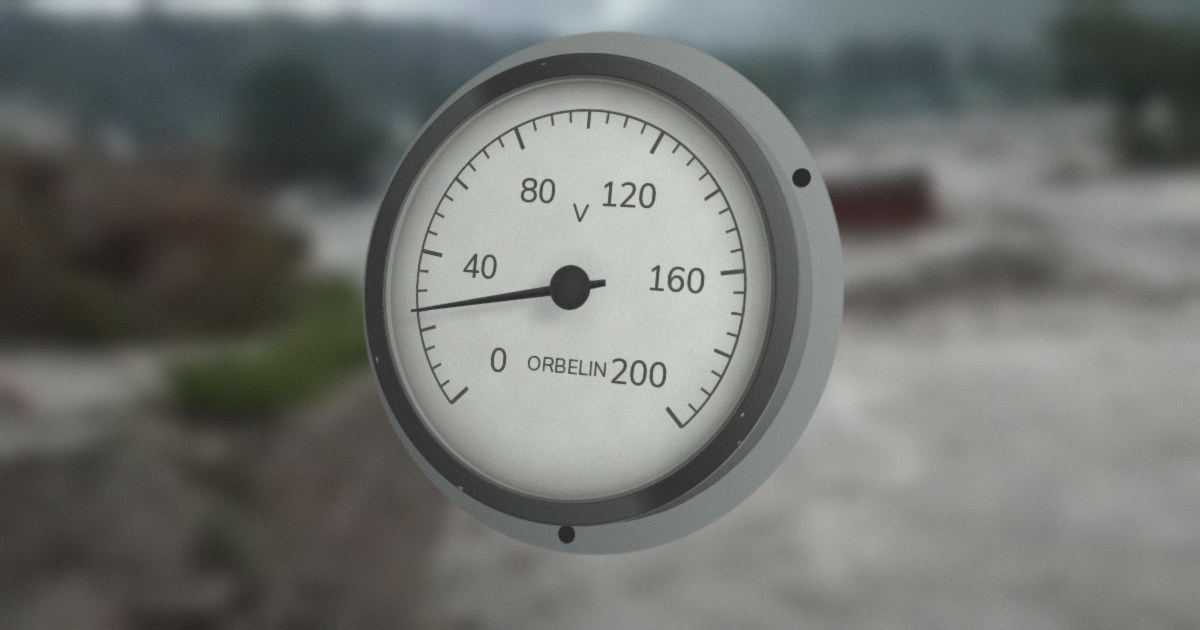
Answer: 25 V
